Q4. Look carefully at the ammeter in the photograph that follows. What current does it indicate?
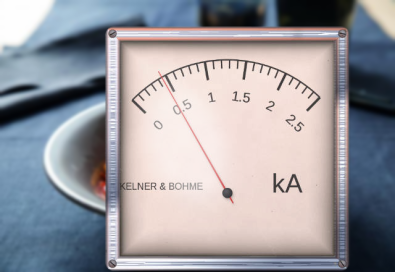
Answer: 0.45 kA
